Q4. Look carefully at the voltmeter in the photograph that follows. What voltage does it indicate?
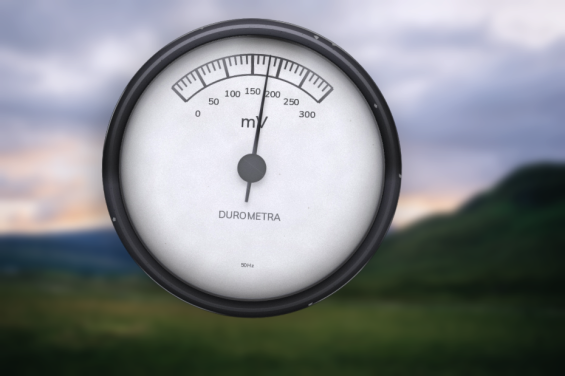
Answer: 180 mV
